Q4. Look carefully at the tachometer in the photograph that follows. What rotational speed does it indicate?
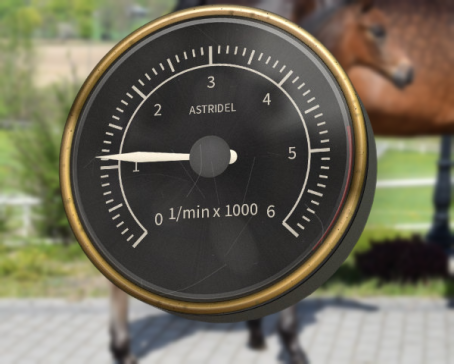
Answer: 1100 rpm
